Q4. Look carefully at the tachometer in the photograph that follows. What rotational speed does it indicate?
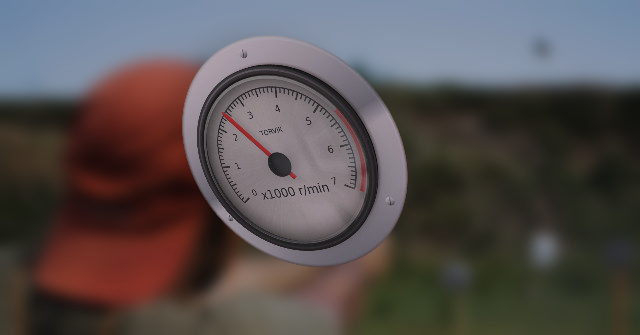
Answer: 2500 rpm
